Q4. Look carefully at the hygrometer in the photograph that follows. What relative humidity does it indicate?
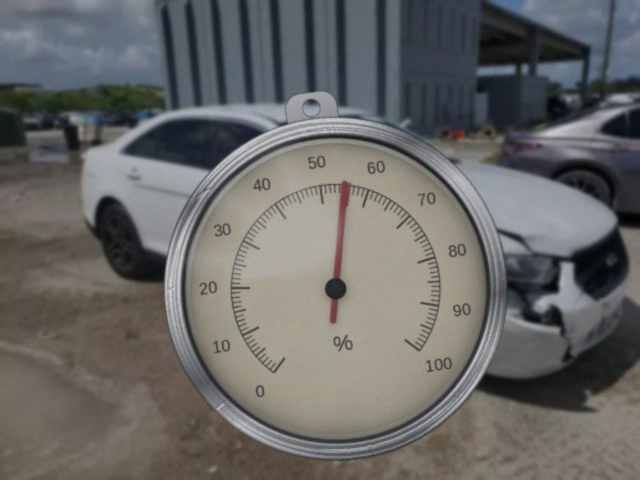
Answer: 55 %
